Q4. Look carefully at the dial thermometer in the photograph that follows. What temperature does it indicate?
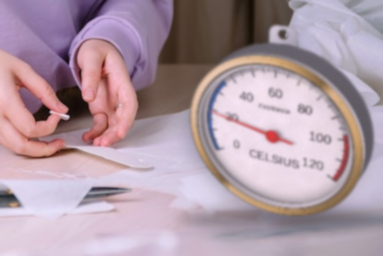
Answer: 20 °C
